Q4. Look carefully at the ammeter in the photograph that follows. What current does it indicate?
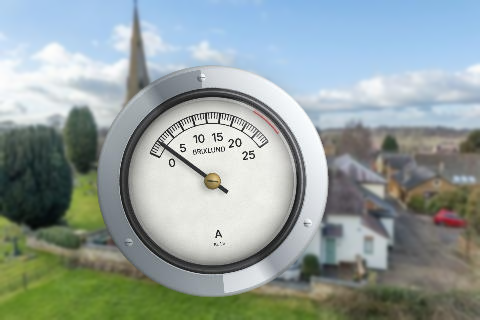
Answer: 2.5 A
